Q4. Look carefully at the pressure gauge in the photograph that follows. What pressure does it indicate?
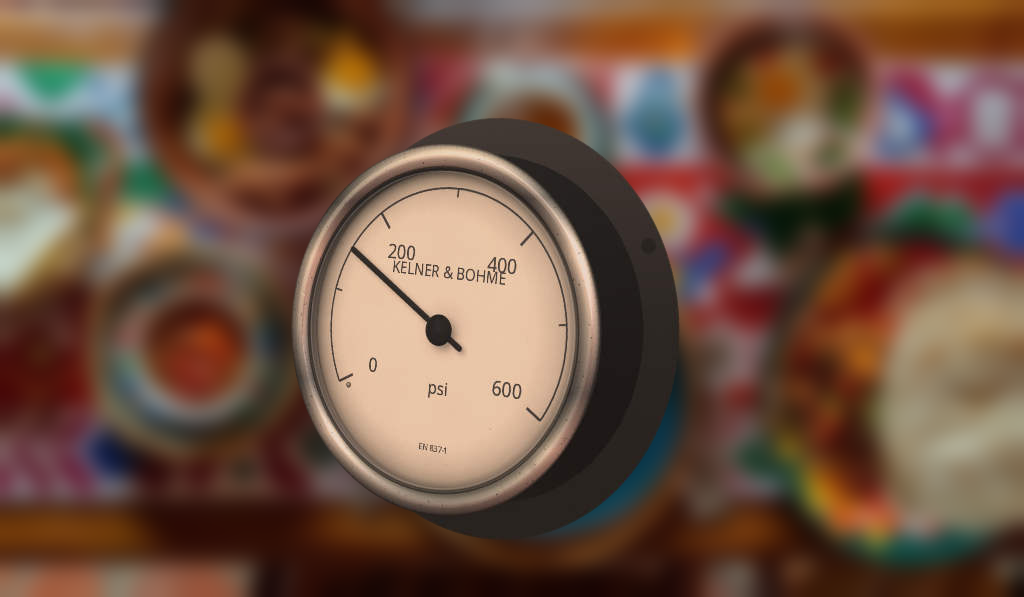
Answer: 150 psi
